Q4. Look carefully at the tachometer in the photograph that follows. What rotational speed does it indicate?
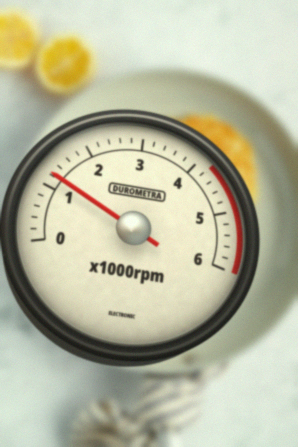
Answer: 1200 rpm
